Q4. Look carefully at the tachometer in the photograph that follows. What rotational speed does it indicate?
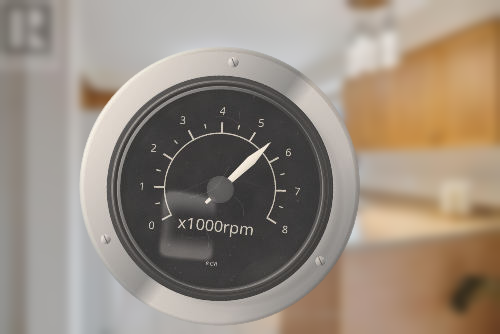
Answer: 5500 rpm
